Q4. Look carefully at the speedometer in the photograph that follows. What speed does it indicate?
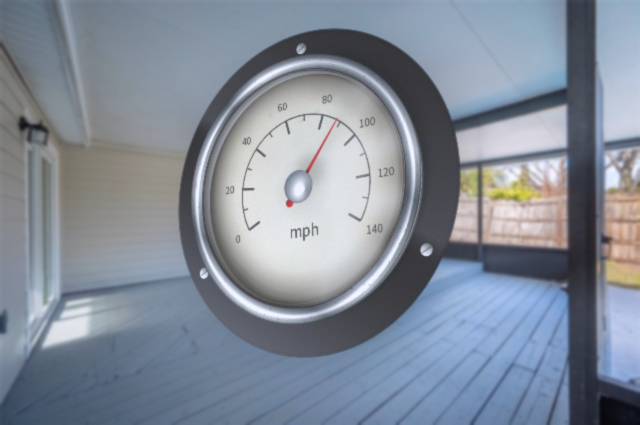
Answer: 90 mph
